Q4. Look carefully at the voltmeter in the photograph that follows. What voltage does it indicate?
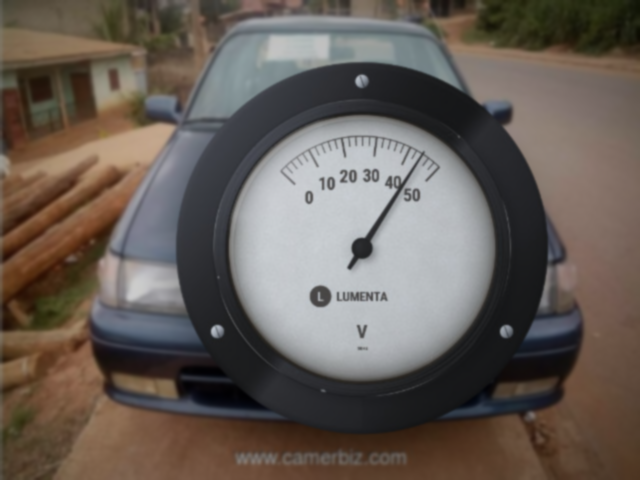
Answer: 44 V
